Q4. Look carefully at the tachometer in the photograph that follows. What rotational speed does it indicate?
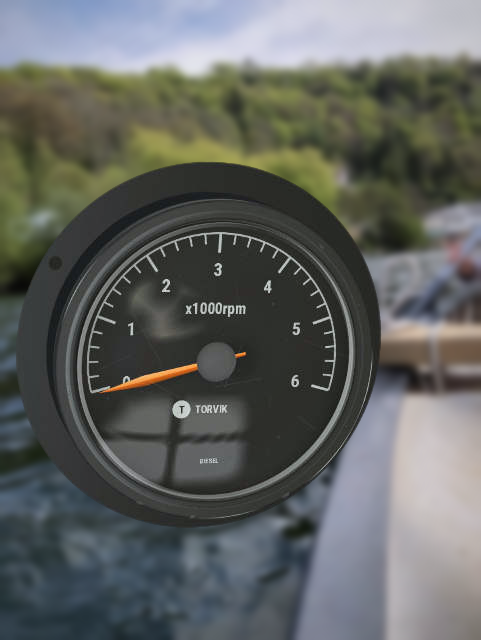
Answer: 0 rpm
